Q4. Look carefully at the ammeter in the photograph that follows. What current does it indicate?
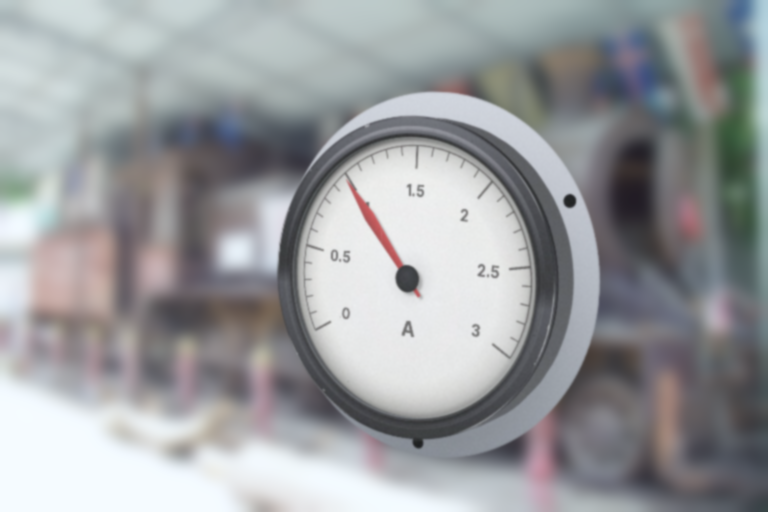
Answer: 1 A
